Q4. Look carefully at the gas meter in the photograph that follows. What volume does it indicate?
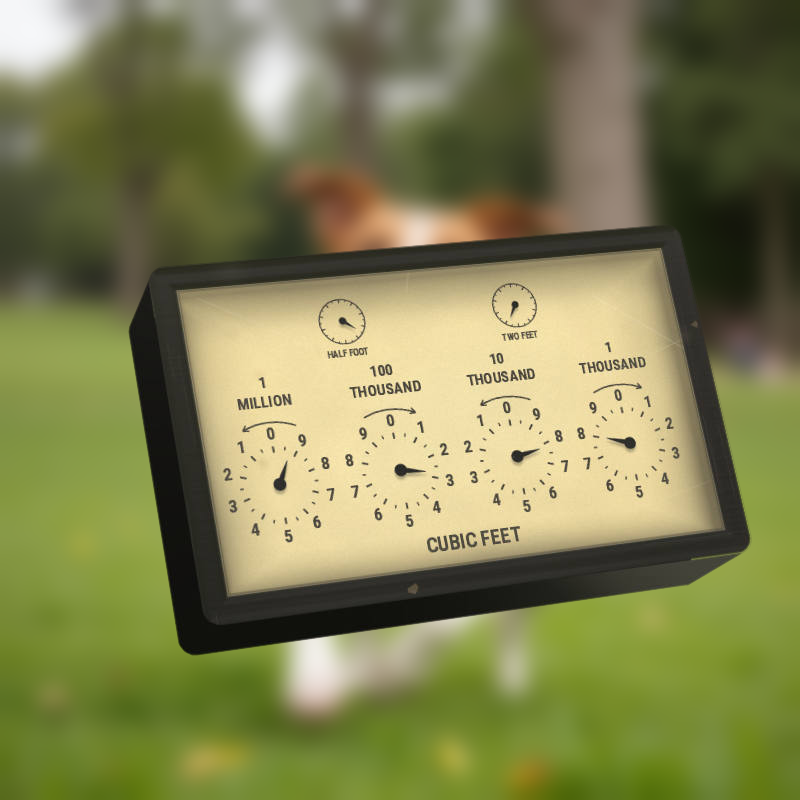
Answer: 927800 ft³
